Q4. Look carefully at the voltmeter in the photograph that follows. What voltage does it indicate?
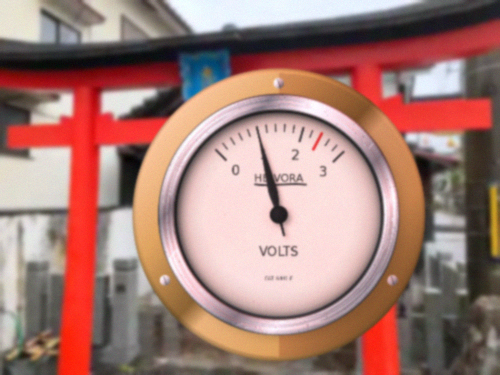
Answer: 1 V
